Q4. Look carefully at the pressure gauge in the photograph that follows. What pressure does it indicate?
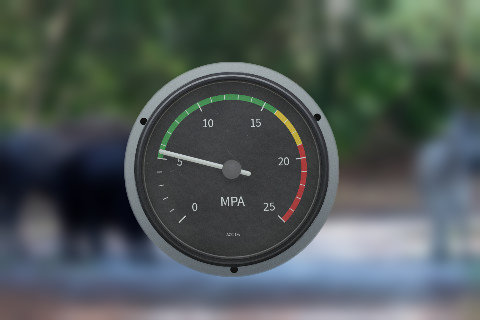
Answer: 5.5 MPa
